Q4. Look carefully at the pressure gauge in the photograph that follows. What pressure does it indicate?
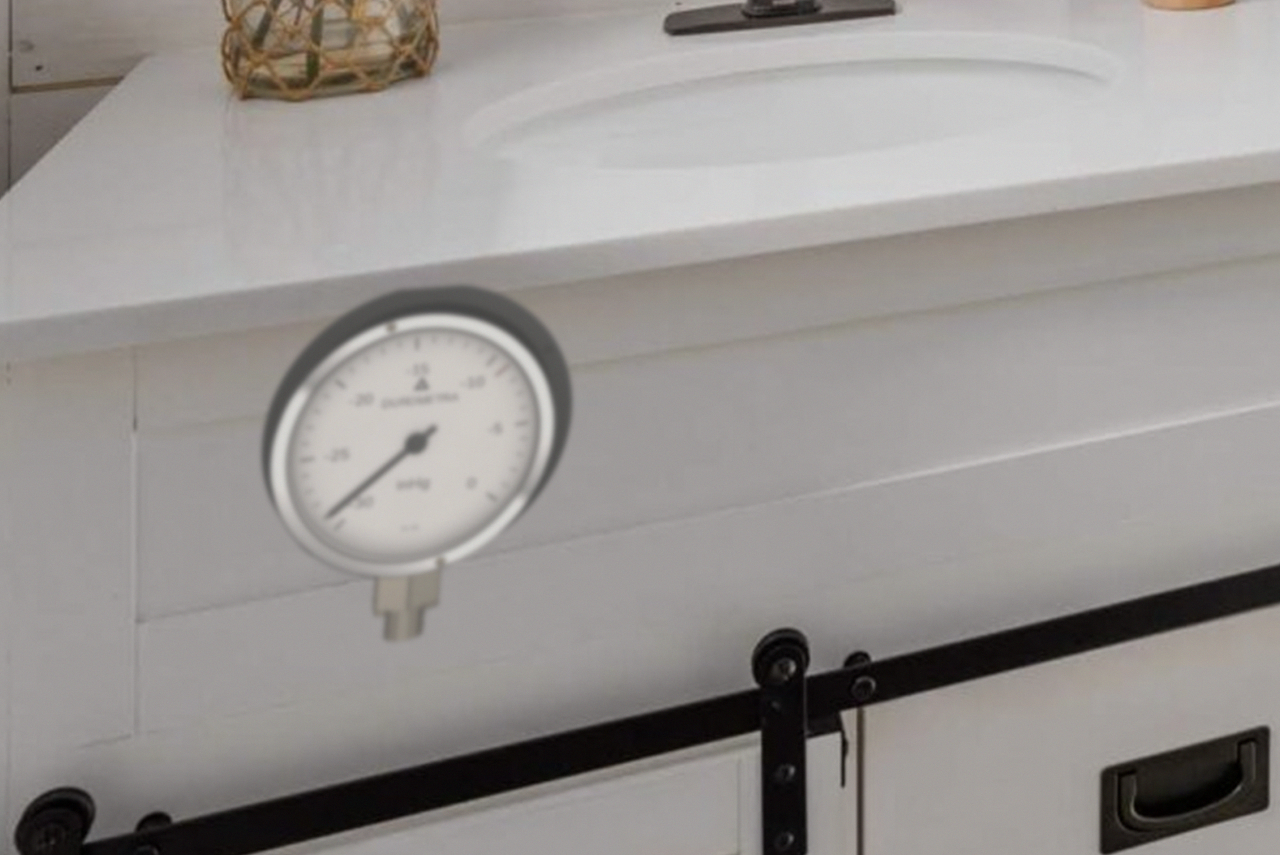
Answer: -29 inHg
